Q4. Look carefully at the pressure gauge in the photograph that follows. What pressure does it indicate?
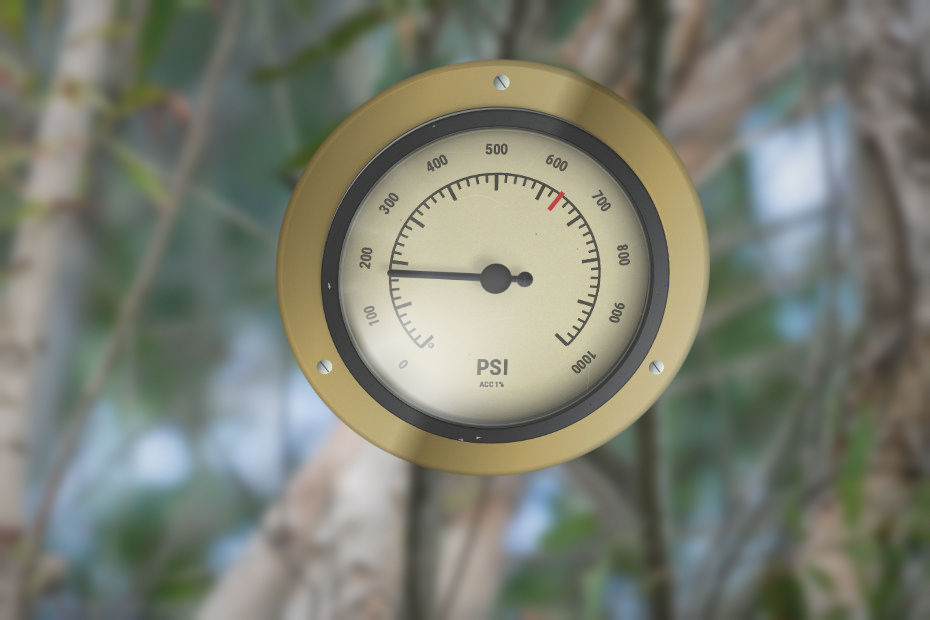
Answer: 180 psi
